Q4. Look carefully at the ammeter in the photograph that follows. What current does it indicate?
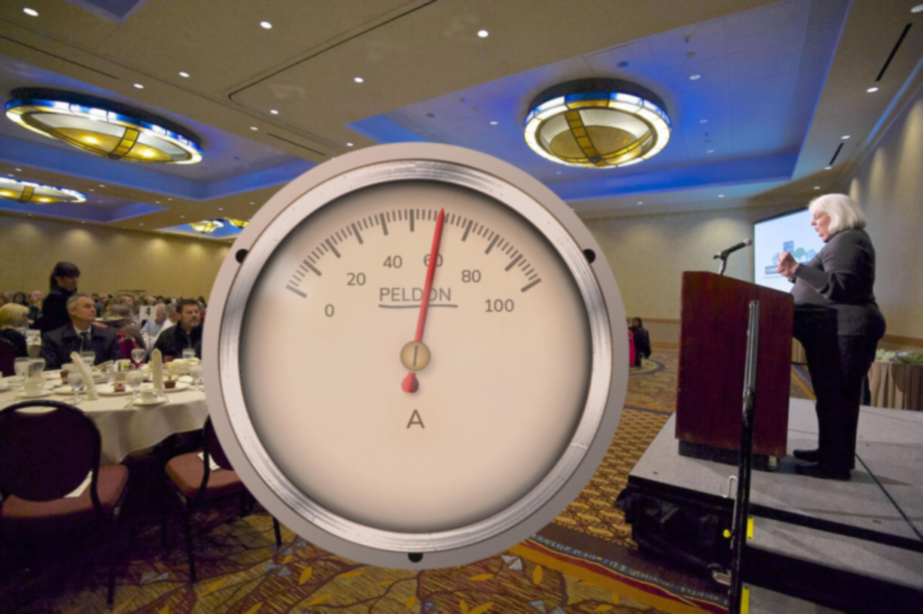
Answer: 60 A
